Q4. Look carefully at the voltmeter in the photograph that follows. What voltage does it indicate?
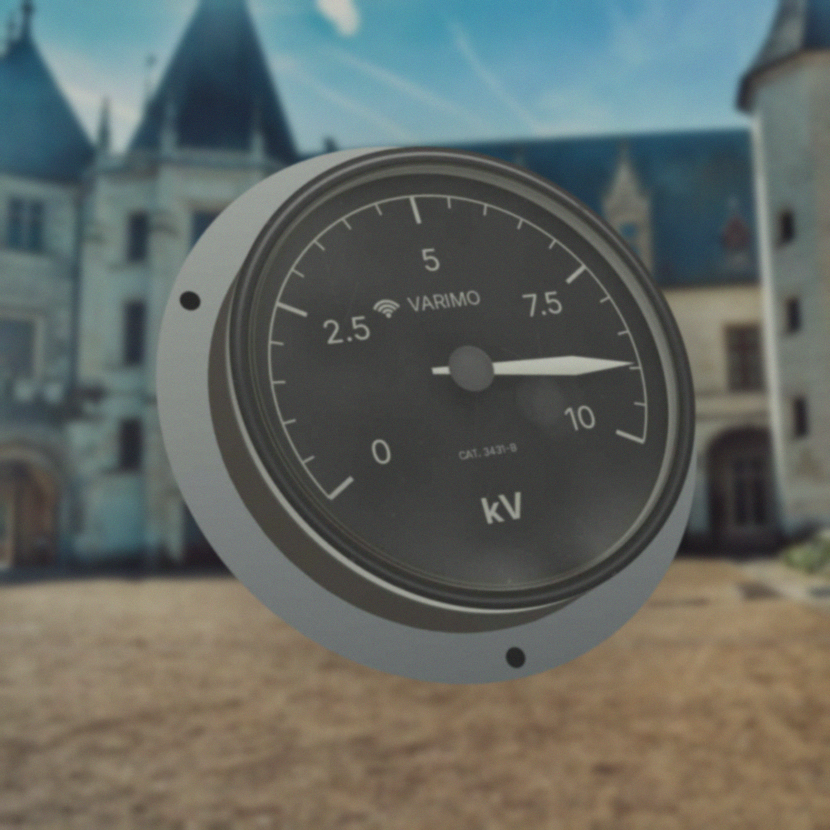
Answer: 9 kV
